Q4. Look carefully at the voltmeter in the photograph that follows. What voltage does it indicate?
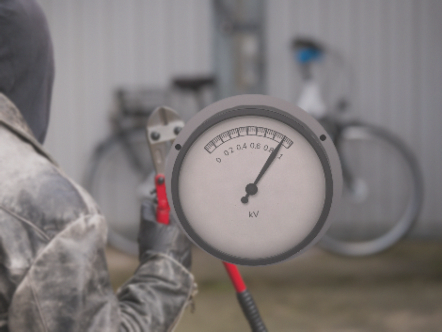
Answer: 0.9 kV
